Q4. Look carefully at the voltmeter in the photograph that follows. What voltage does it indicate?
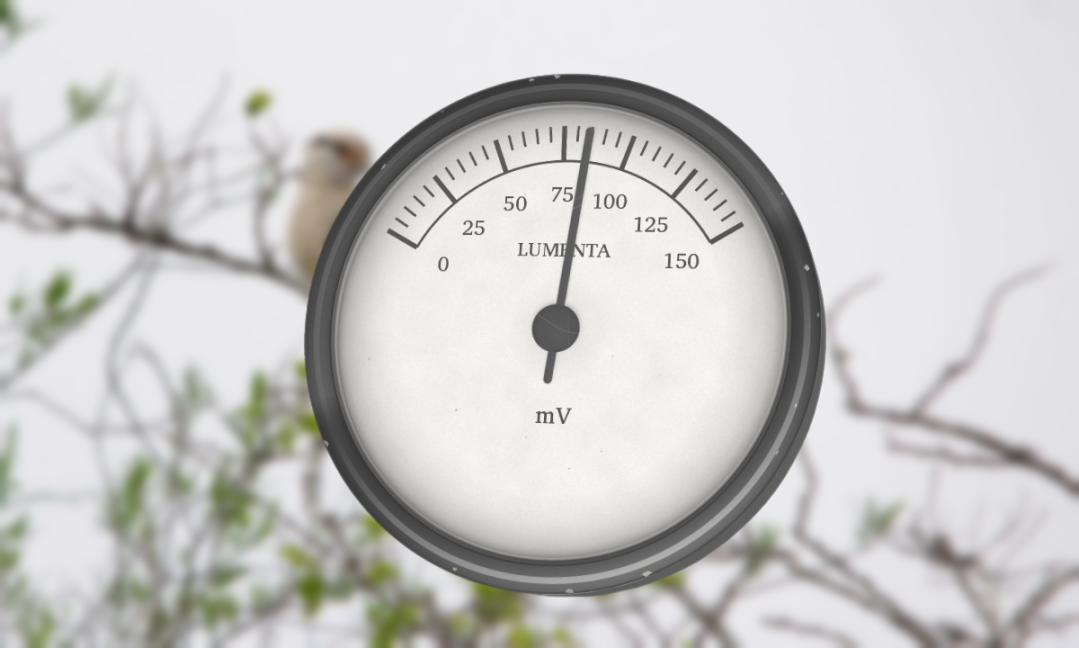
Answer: 85 mV
